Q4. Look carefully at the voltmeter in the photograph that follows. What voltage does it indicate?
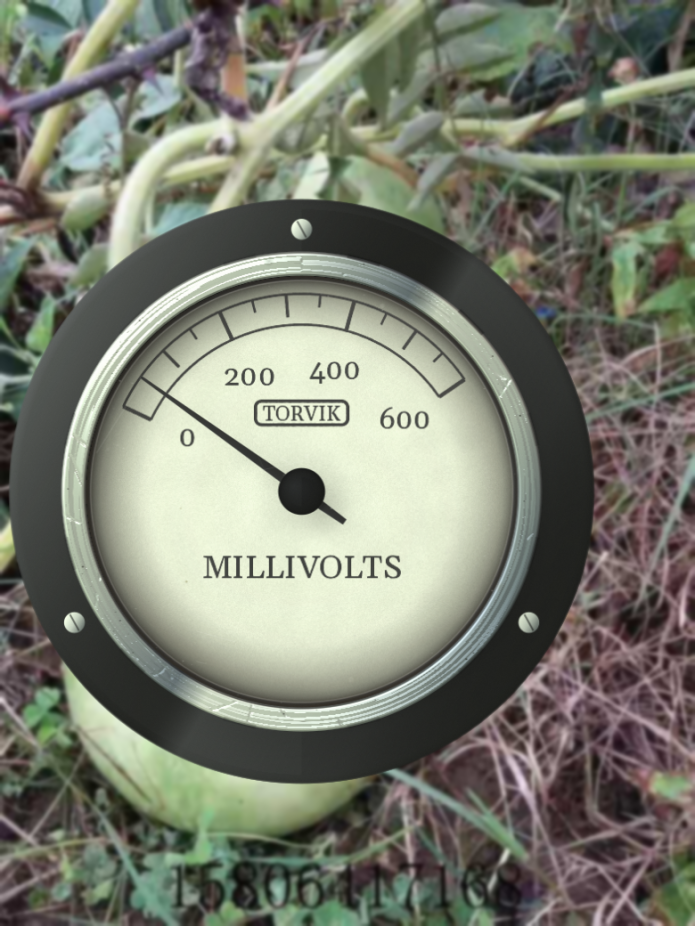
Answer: 50 mV
